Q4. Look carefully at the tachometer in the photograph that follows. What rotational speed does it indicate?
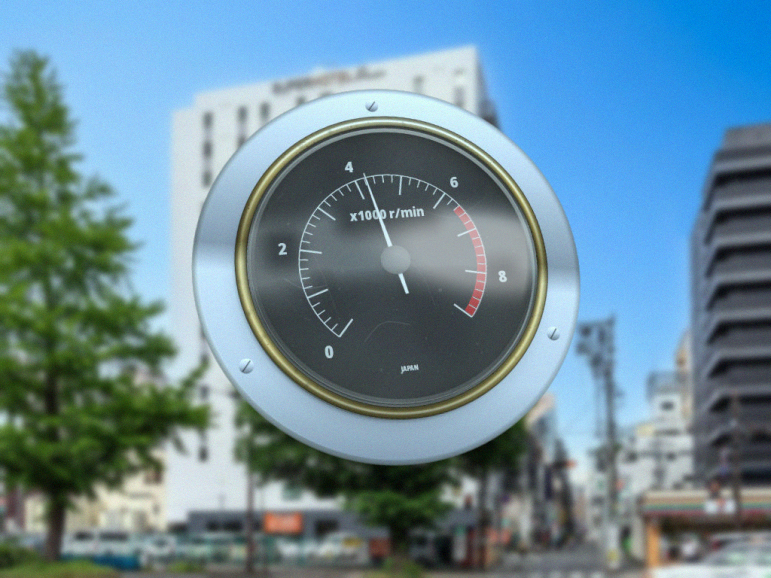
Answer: 4200 rpm
